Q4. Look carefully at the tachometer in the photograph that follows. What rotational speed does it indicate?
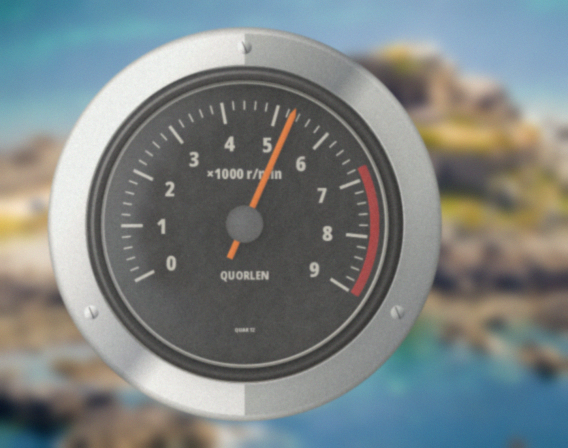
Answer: 5300 rpm
